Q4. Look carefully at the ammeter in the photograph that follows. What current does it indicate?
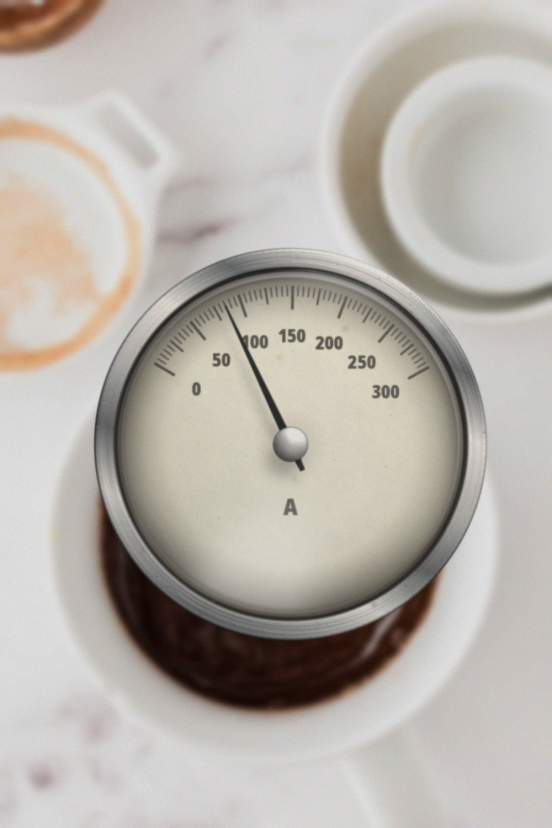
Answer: 85 A
